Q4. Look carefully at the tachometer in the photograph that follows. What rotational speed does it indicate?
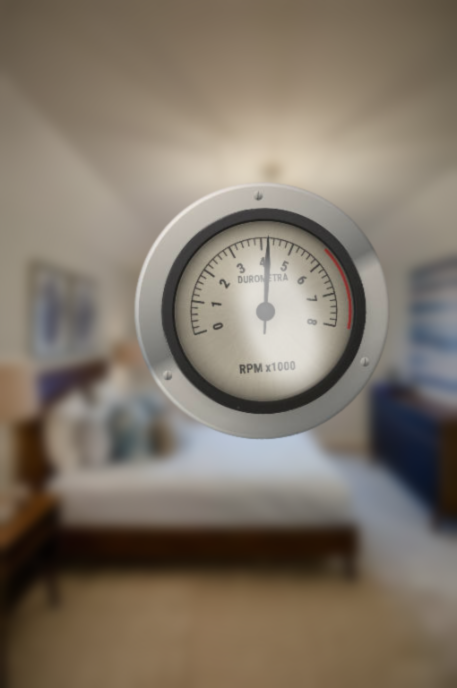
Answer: 4200 rpm
